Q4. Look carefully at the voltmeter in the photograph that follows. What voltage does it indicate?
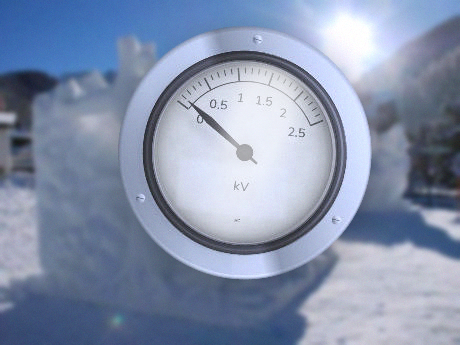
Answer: 0.1 kV
